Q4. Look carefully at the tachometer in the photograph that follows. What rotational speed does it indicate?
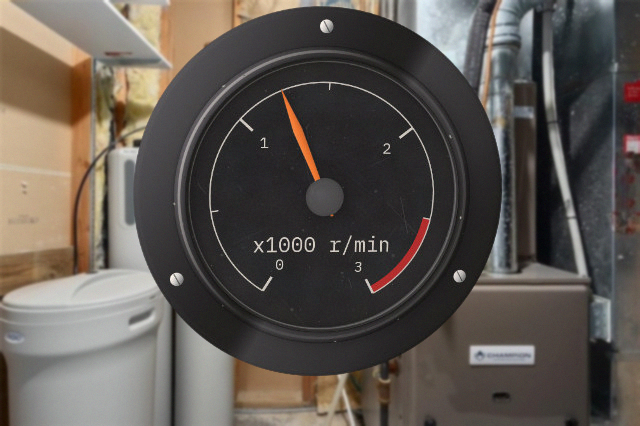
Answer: 1250 rpm
